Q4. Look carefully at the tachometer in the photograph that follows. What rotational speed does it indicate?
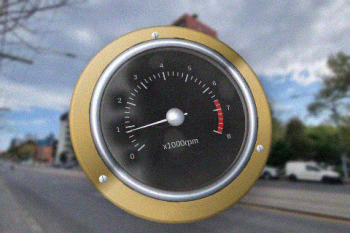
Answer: 800 rpm
